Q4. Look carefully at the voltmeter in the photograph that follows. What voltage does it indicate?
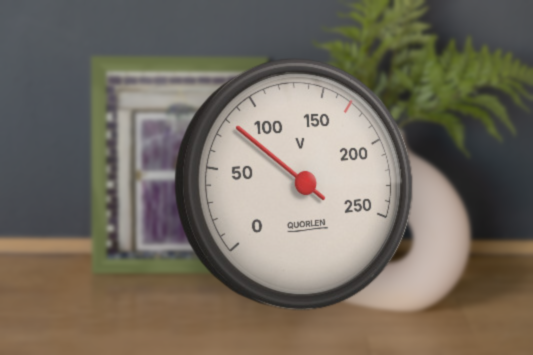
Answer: 80 V
